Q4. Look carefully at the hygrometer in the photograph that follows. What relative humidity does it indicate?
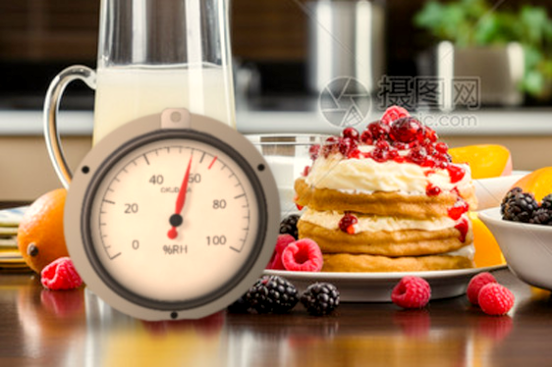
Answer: 56 %
